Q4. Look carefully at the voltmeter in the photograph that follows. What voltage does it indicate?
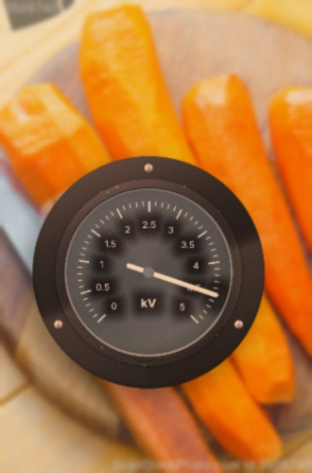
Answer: 4.5 kV
